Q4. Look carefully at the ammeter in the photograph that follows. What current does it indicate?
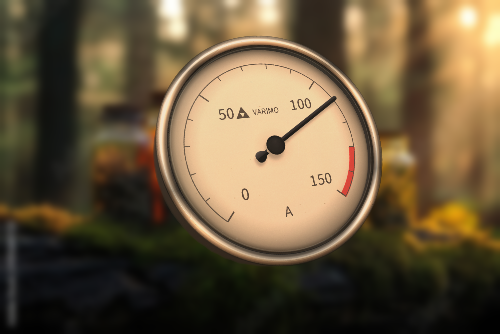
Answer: 110 A
